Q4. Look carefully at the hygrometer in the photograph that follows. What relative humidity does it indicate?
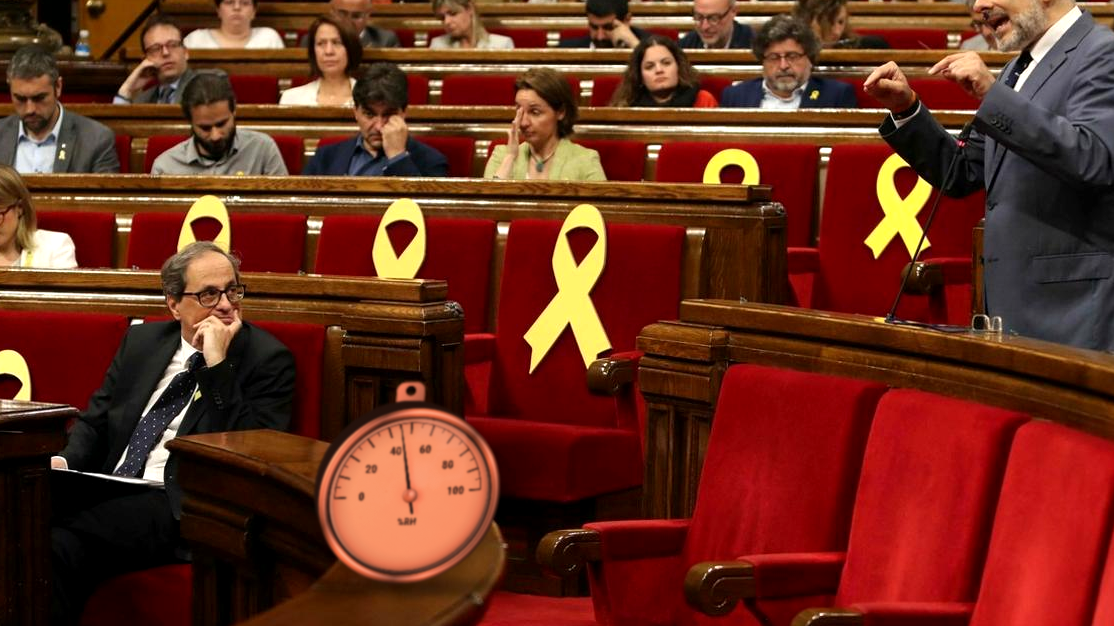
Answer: 45 %
